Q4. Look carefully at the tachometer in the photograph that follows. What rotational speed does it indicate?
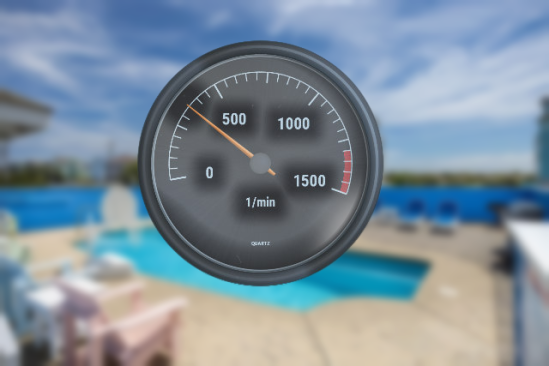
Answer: 350 rpm
